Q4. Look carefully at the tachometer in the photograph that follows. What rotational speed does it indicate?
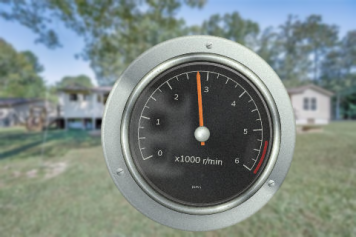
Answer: 2750 rpm
